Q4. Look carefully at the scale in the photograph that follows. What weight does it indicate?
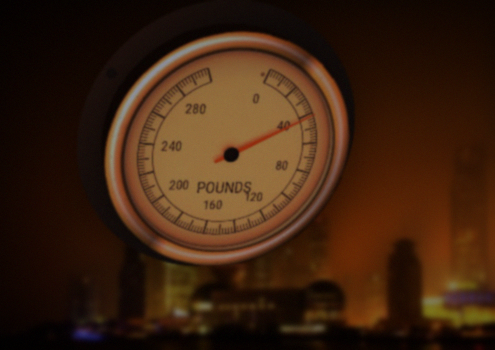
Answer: 40 lb
